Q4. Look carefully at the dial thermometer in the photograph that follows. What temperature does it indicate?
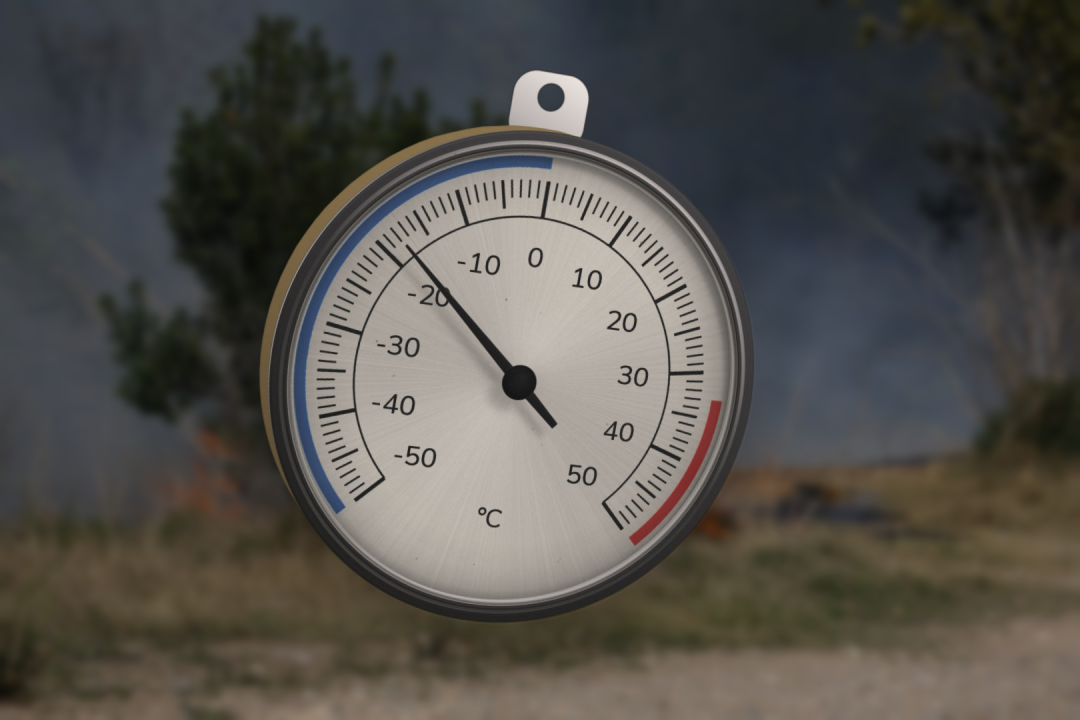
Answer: -18 °C
